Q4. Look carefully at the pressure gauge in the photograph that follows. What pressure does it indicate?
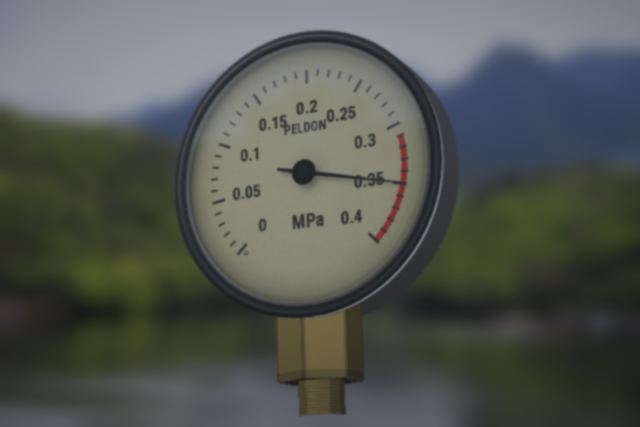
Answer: 0.35 MPa
